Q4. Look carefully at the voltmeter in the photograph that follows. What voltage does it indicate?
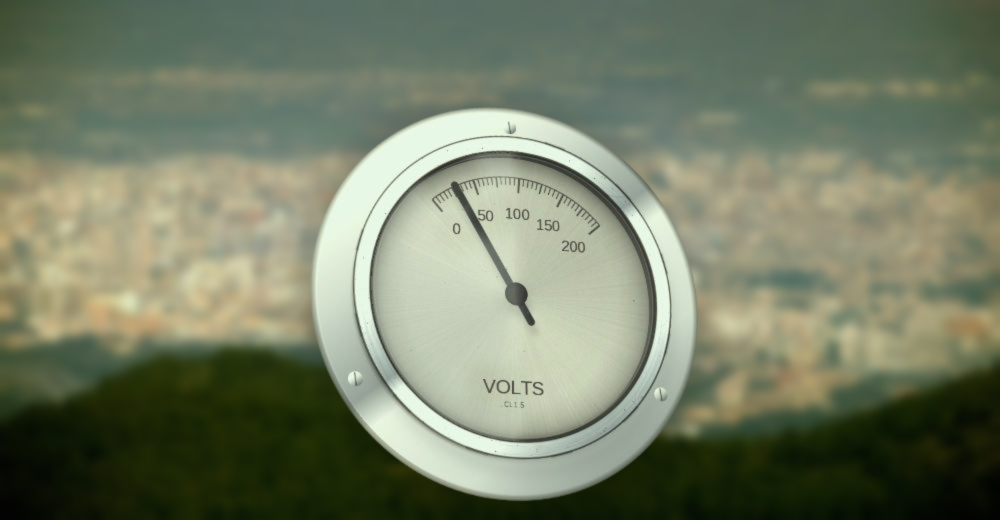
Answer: 25 V
